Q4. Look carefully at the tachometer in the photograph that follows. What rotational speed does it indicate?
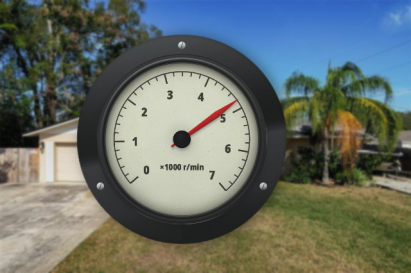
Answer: 4800 rpm
